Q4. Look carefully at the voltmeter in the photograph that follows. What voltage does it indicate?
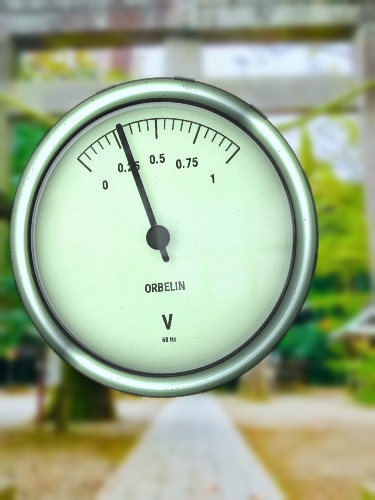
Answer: 0.3 V
